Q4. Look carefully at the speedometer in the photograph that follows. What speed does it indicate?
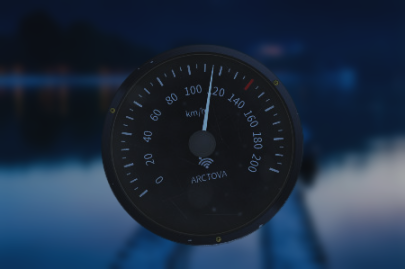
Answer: 115 km/h
